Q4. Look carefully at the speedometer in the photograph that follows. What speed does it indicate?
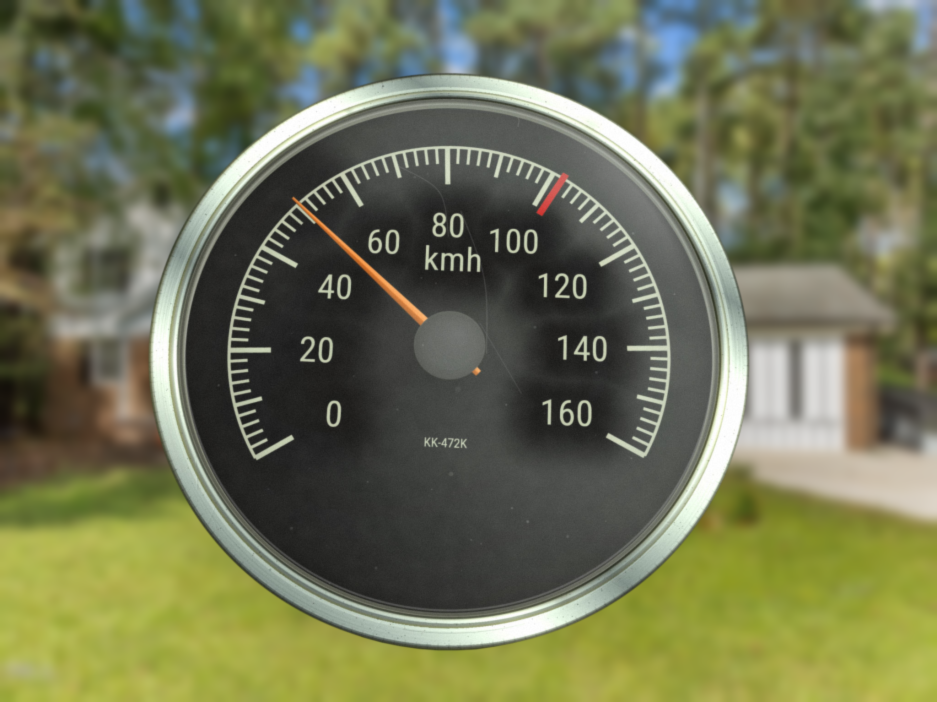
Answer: 50 km/h
